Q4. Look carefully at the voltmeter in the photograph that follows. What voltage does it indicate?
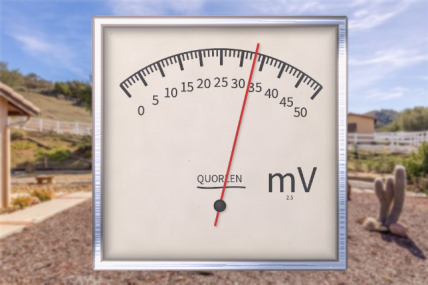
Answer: 33 mV
